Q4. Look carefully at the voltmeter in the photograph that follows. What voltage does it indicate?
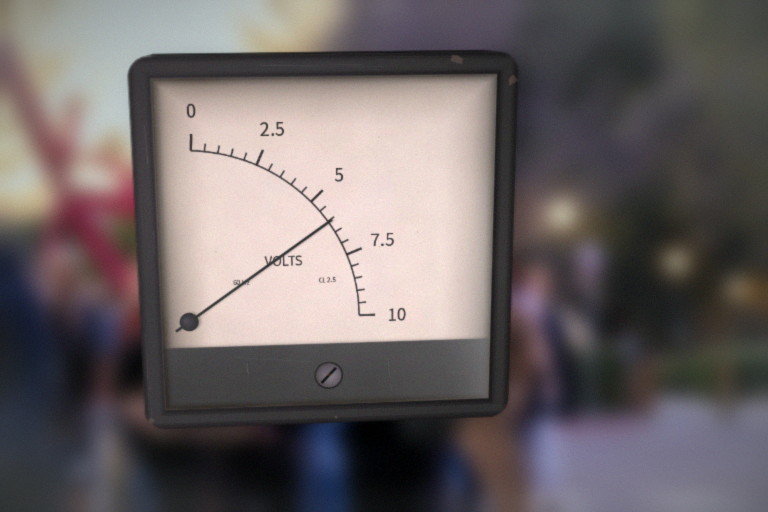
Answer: 6 V
